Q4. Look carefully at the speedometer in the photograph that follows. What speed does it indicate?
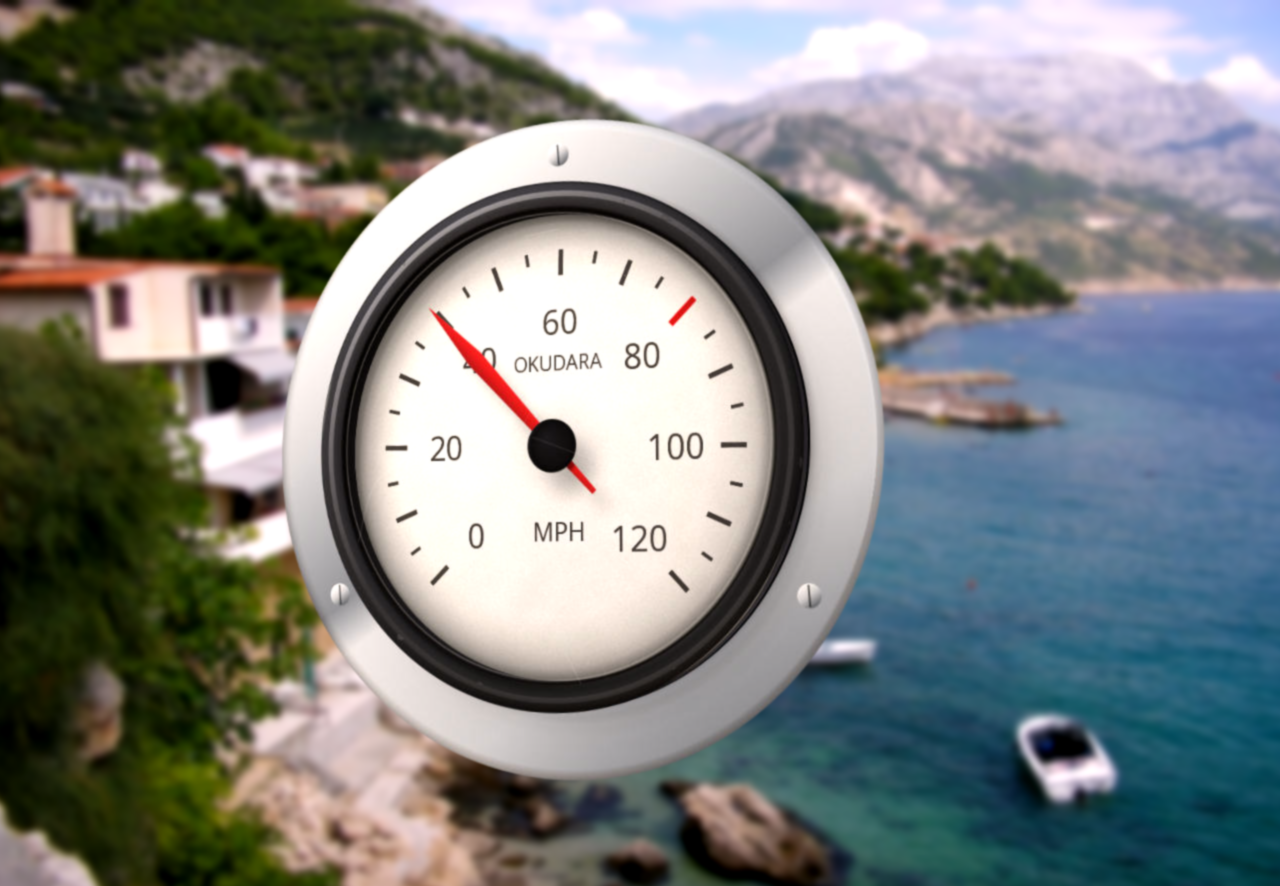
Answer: 40 mph
